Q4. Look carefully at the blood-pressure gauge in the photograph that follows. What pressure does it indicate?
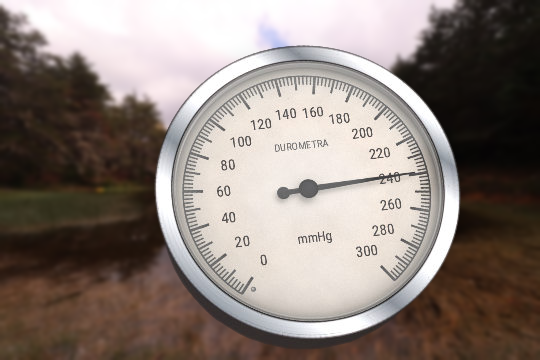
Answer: 240 mmHg
